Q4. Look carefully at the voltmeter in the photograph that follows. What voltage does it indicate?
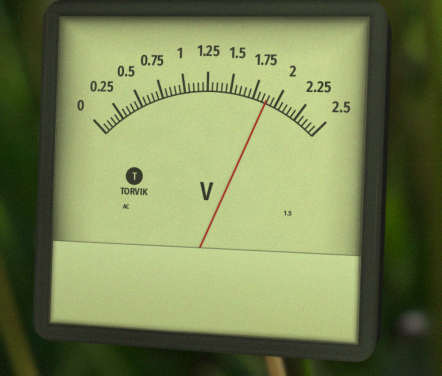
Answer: 1.9 V
